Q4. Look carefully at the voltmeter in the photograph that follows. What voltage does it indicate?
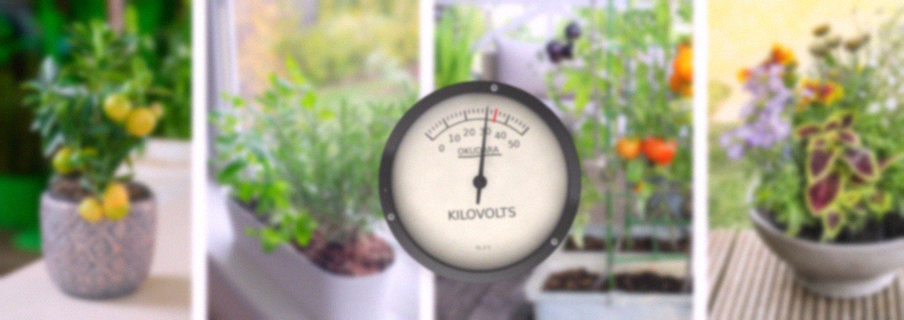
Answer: 30 kV
